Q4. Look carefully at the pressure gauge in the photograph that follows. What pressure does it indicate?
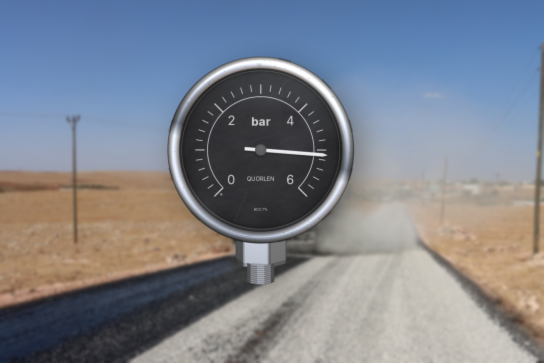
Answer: 5.1 bar
